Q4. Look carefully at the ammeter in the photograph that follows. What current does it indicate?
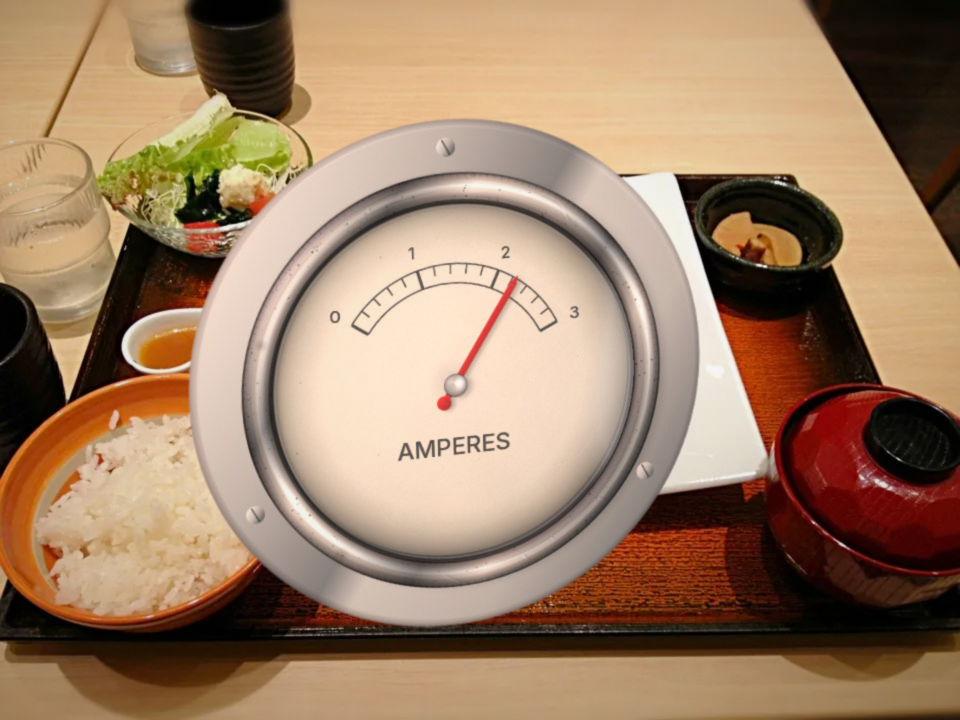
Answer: 2.2 A
